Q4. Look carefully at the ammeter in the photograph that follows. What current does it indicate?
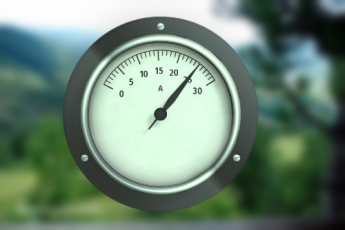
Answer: 25 A
